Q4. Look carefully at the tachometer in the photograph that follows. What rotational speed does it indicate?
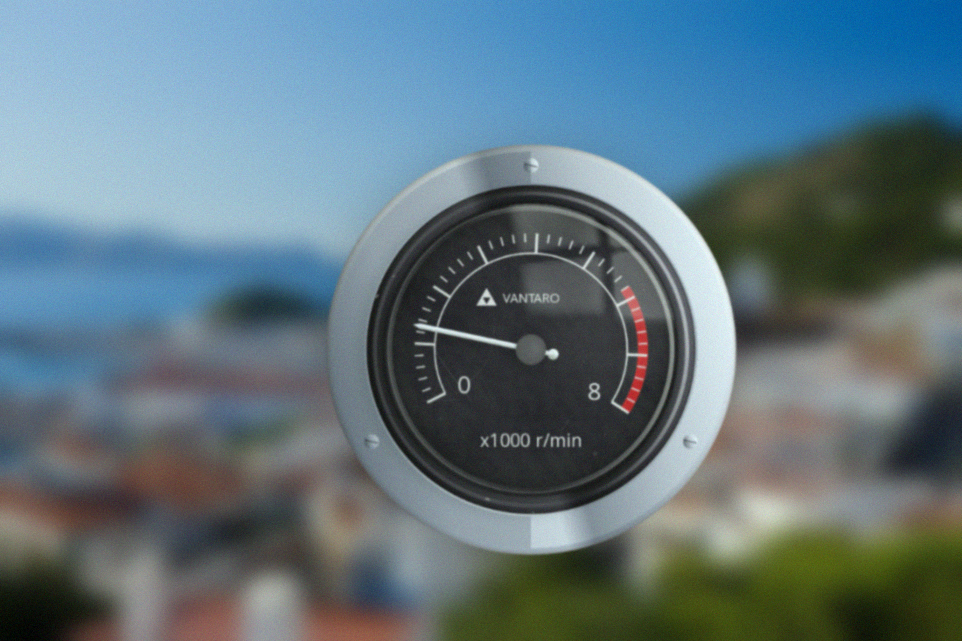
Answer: 1300 rpm
